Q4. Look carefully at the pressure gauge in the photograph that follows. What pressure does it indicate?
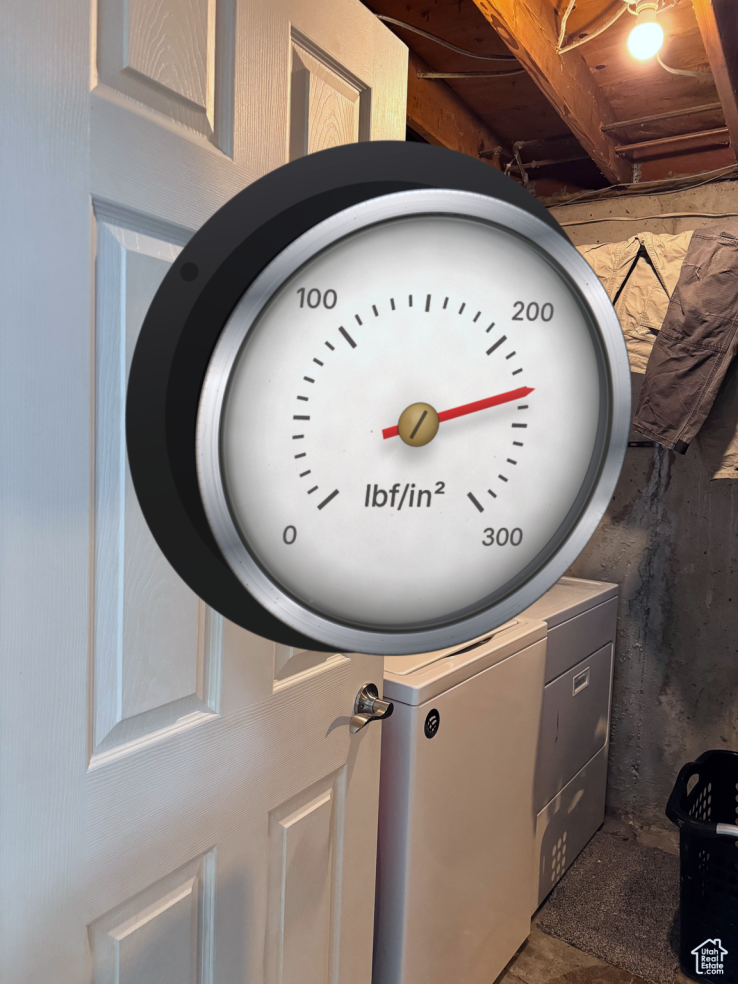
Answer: 230 psi
